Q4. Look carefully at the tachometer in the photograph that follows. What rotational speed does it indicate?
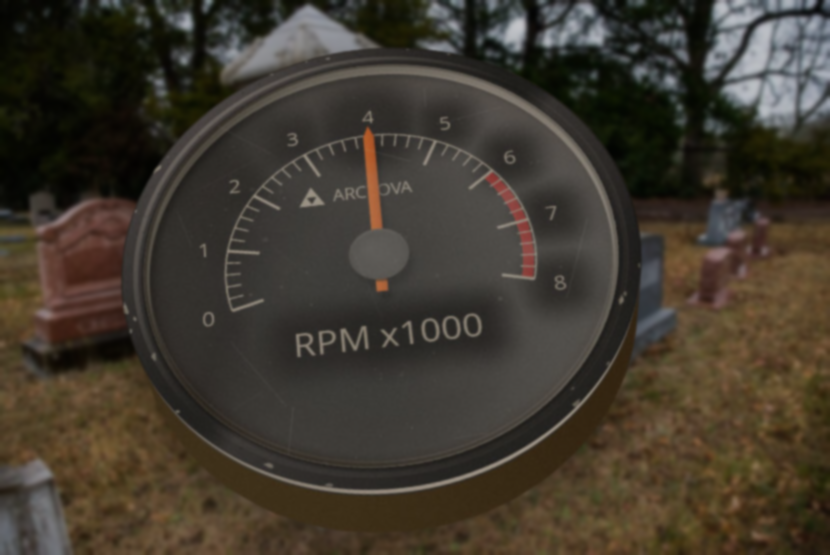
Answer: 4000 rpm
